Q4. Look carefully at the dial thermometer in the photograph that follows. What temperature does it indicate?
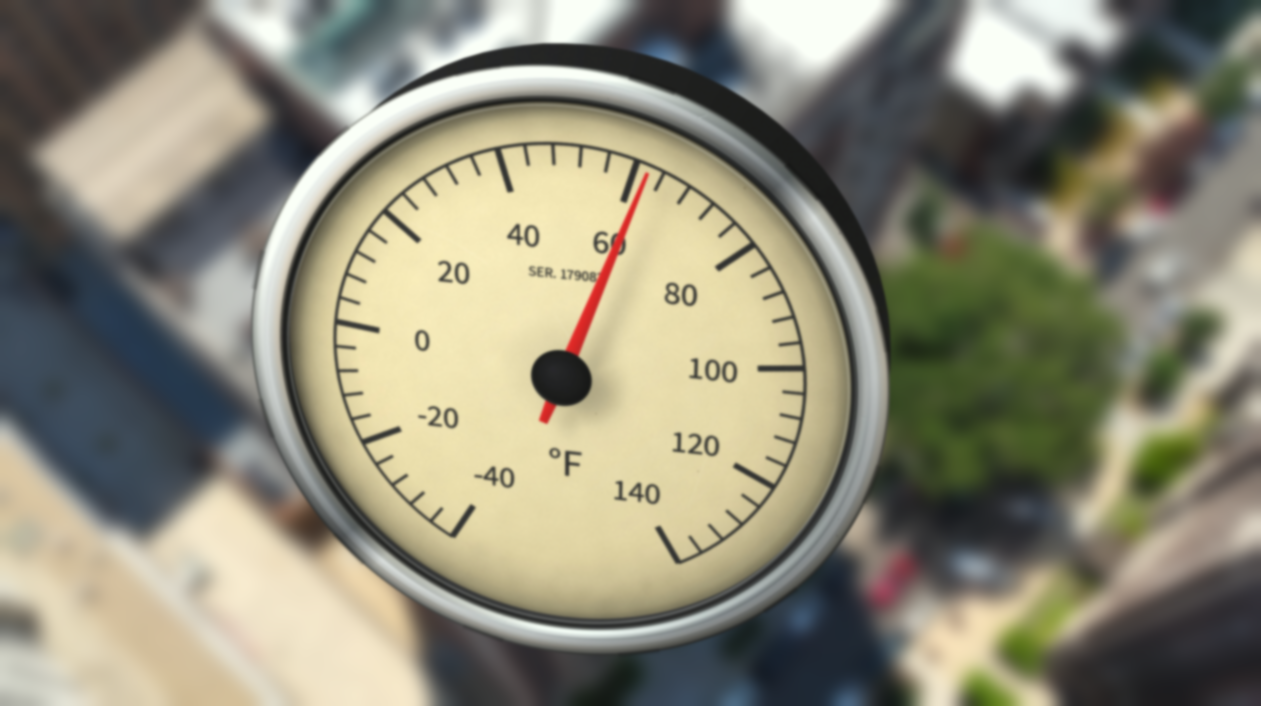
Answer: 62 °F
